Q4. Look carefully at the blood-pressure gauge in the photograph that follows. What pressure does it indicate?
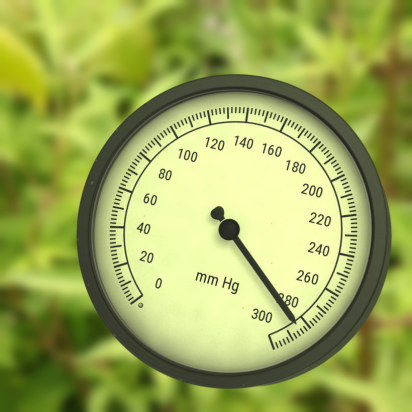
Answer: 284 mmHg
